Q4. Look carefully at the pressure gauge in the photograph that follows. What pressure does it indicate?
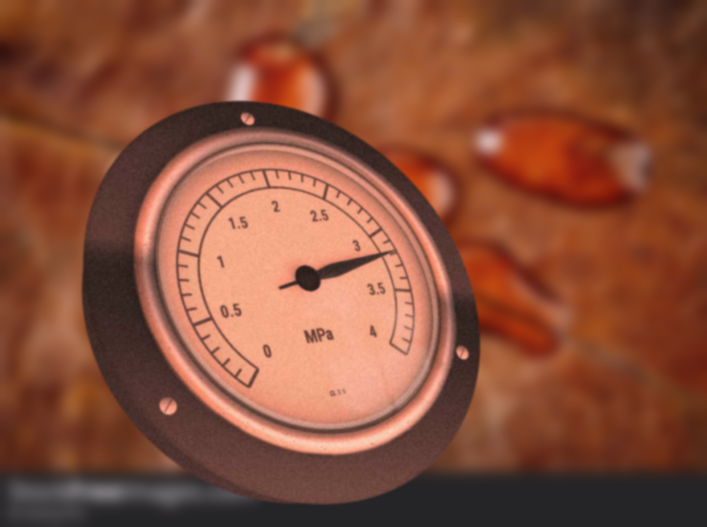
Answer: 3.2 MPa
